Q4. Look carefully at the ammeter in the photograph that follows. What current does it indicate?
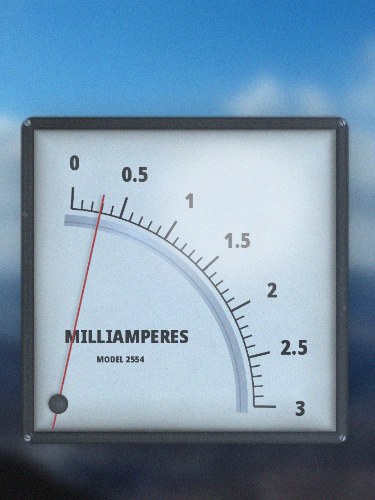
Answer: 0.3 mA
